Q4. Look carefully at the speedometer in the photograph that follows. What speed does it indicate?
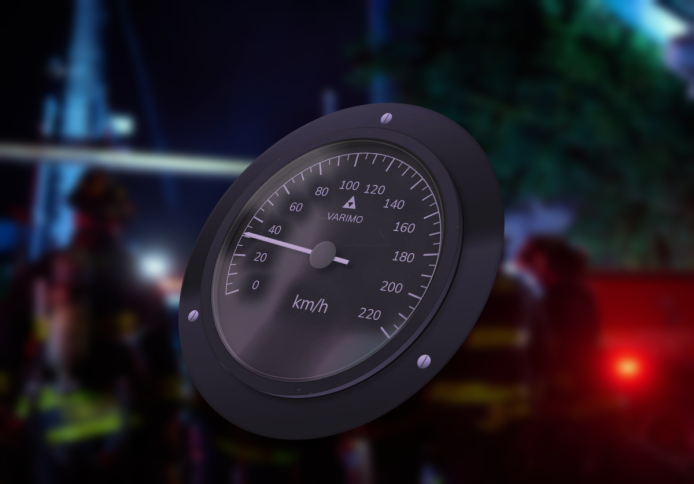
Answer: 30 km/h
